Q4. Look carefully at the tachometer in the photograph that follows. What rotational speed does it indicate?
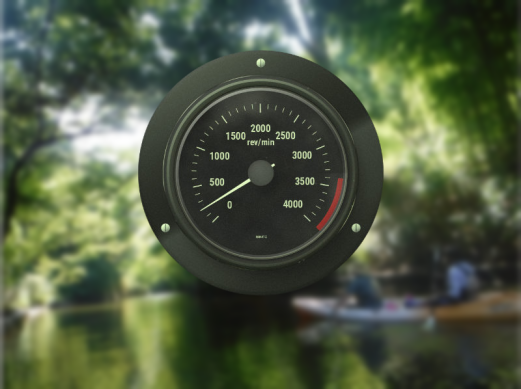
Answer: 200 rpm
